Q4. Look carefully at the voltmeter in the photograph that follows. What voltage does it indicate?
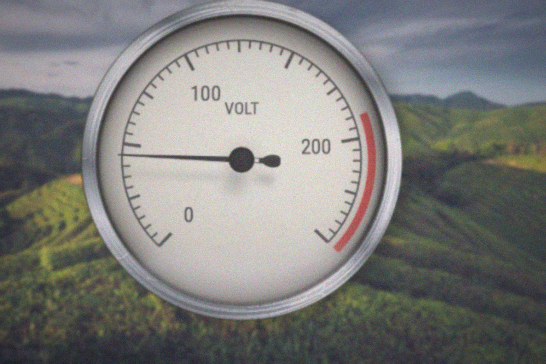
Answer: 45 V
